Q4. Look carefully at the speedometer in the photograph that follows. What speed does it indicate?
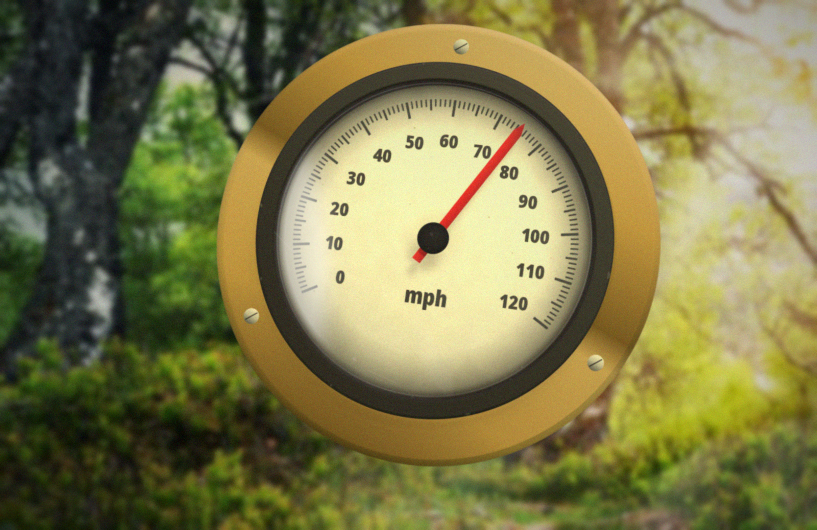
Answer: 75 mph
